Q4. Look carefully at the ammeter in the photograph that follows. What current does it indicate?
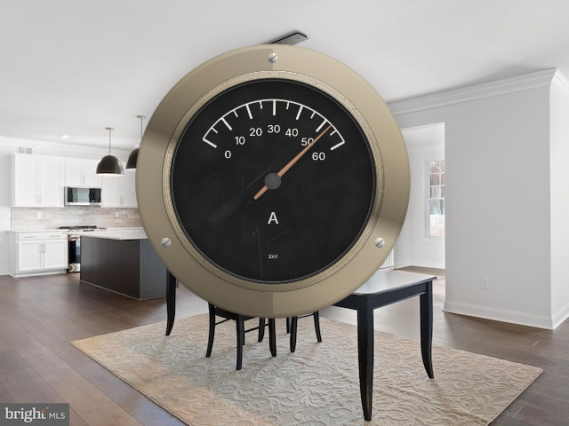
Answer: 52.5 A
